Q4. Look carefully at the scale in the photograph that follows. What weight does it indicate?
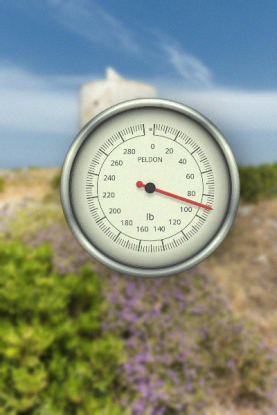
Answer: 90 lb
